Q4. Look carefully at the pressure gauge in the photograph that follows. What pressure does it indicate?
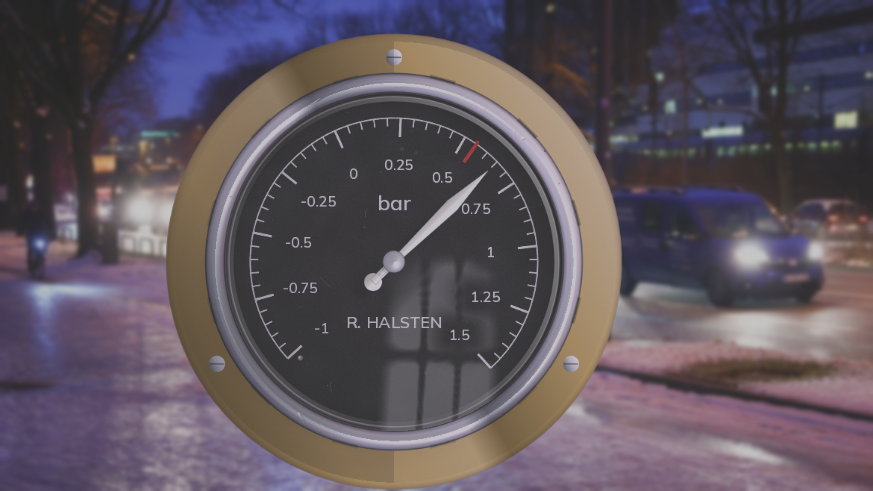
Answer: 0.65 bar
